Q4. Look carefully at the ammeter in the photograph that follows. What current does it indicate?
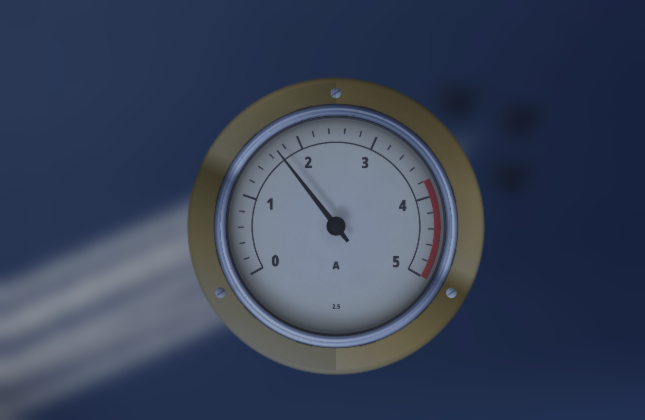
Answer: 1.7 A
